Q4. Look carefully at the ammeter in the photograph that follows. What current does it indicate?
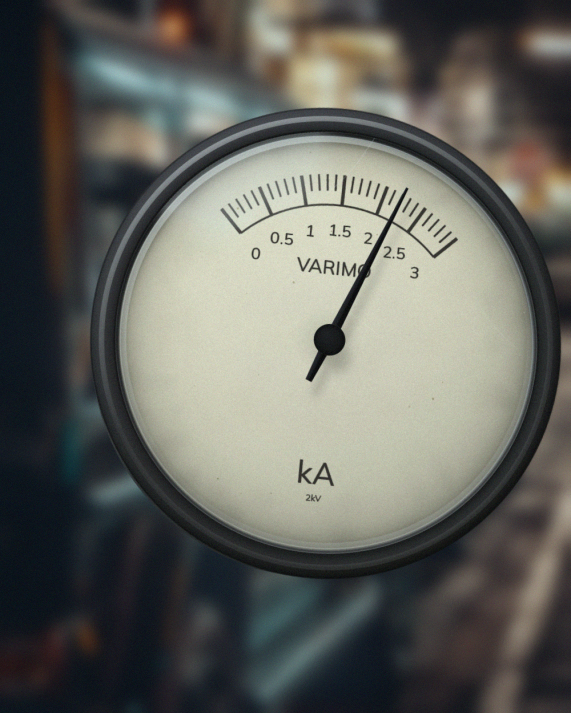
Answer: 2.2 kA
